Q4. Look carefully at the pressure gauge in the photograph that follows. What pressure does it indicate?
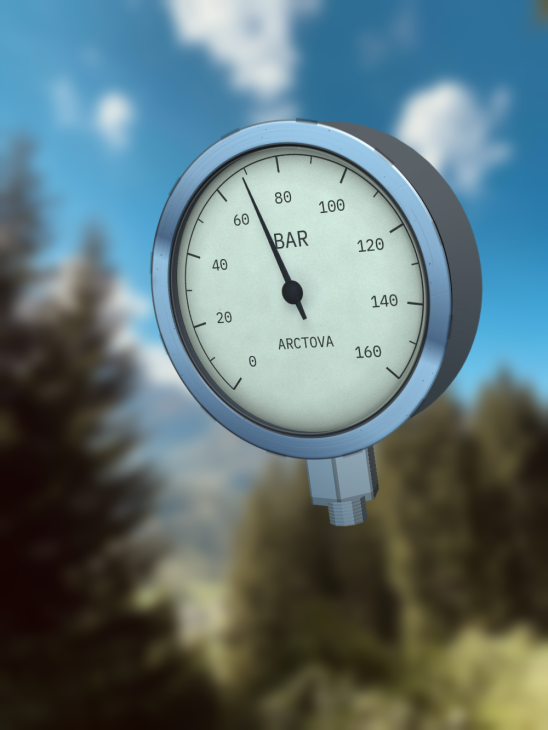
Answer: 70 bar
